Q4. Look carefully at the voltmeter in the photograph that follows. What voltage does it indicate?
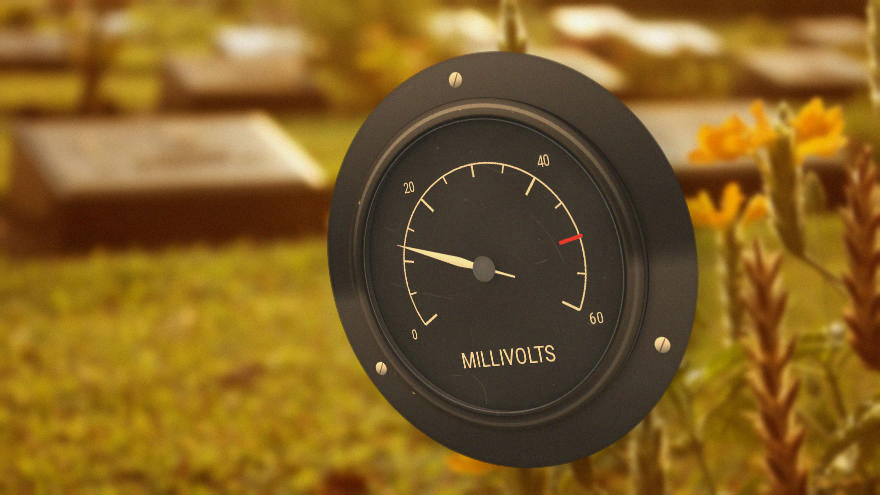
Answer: 12.5 mV
